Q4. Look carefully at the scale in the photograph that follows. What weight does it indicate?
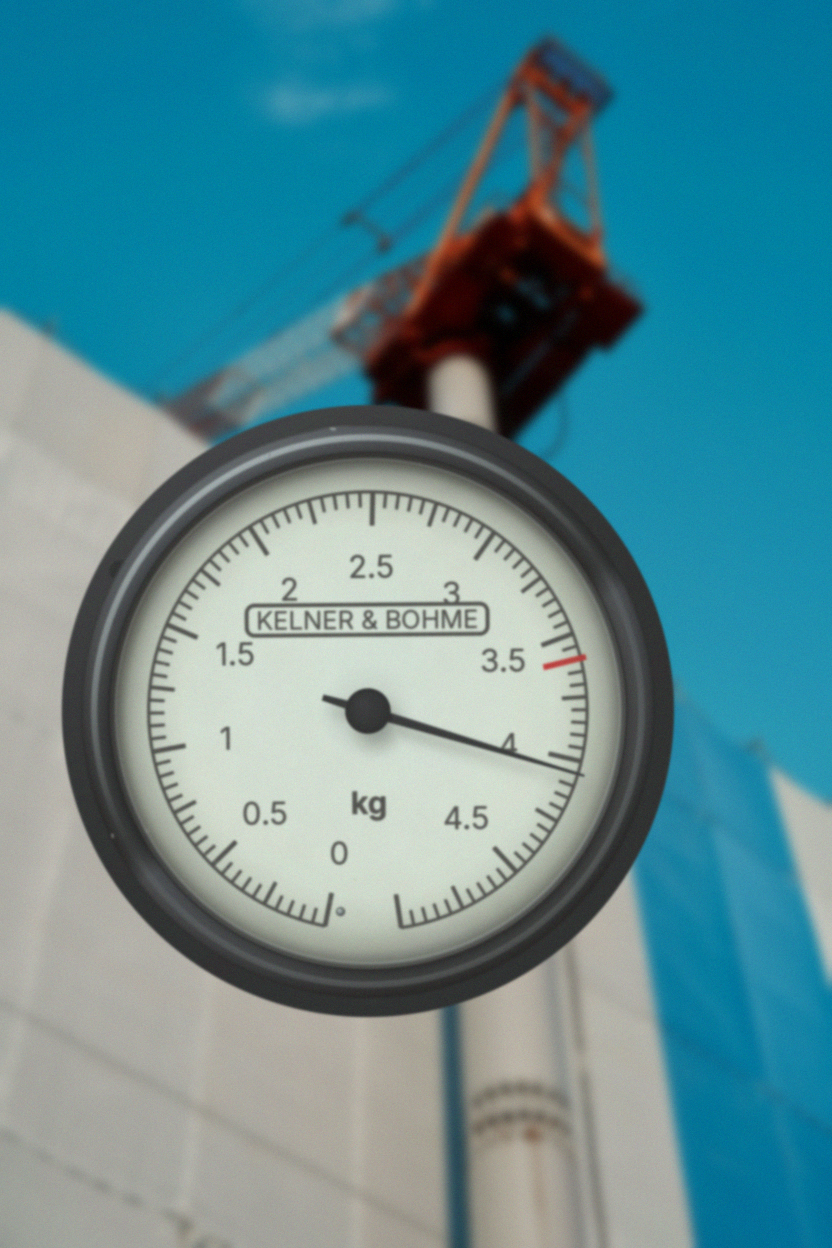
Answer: 4.05 kg
